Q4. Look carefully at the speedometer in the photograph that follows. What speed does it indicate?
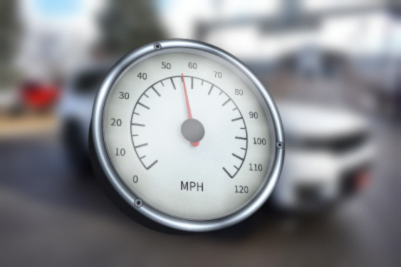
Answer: 55 mph
